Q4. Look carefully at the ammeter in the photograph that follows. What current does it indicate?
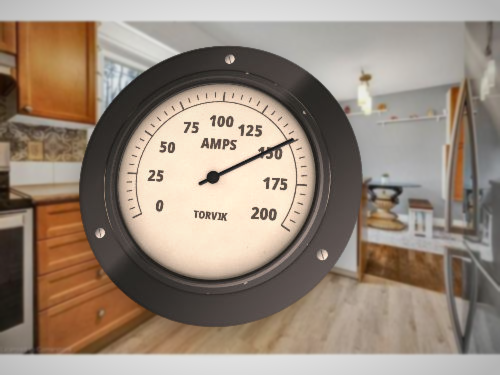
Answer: 150 A
